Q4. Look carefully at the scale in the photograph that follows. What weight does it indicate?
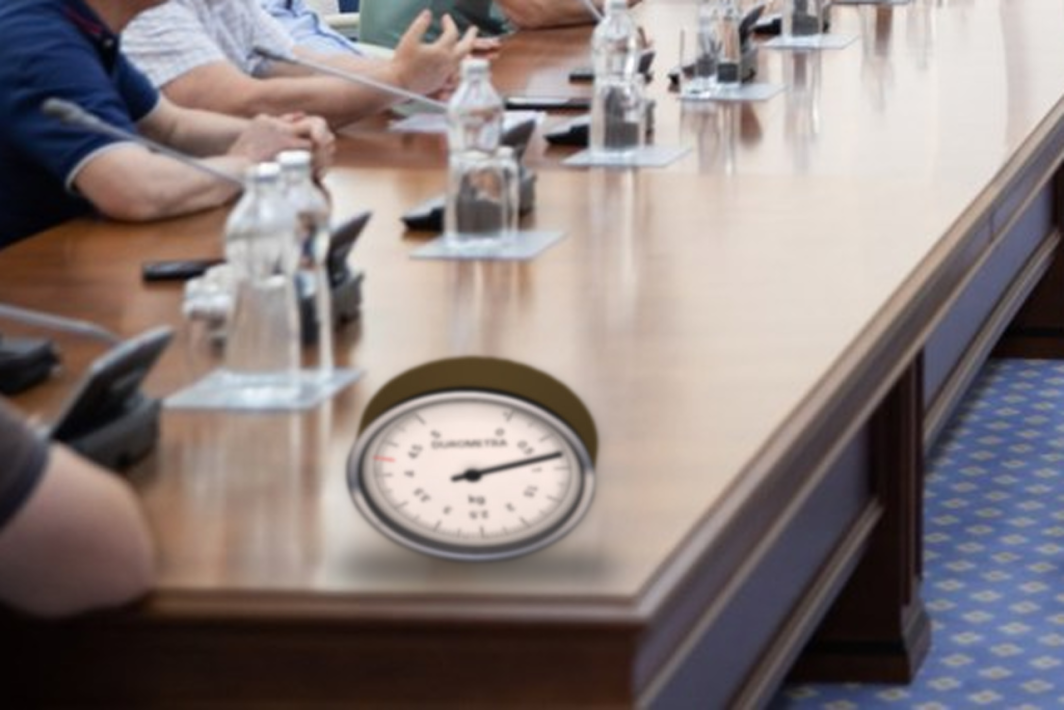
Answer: 0.75 kg
